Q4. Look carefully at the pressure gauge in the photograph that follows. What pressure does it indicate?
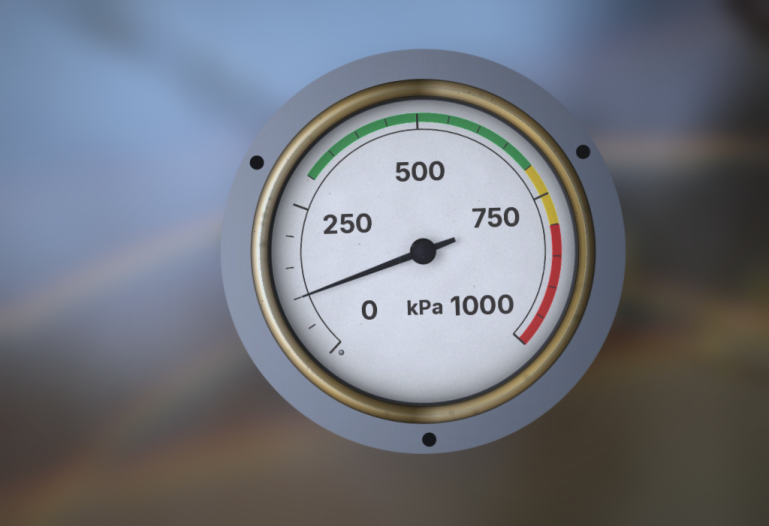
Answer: 100 kPa
